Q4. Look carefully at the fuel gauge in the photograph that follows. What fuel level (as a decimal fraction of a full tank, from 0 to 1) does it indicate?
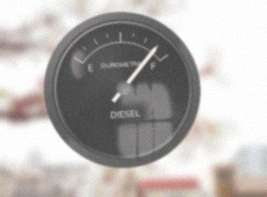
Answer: 0.875
